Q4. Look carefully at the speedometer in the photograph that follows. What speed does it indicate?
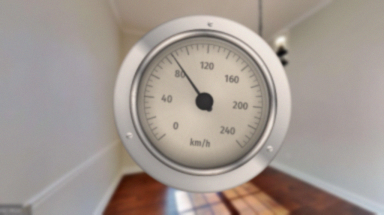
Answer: 85 km/h
